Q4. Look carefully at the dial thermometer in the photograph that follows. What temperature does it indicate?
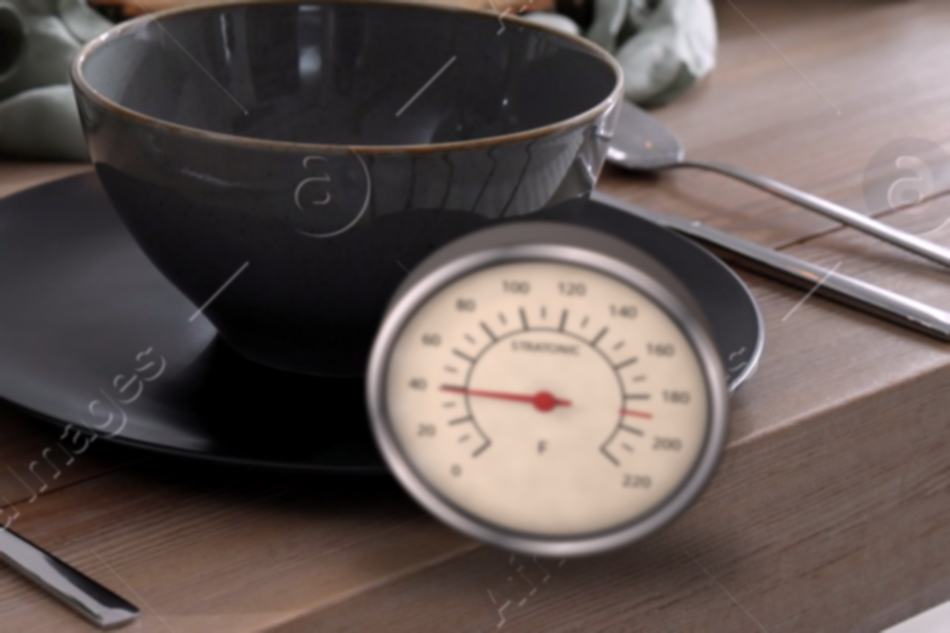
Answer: 40 °F
